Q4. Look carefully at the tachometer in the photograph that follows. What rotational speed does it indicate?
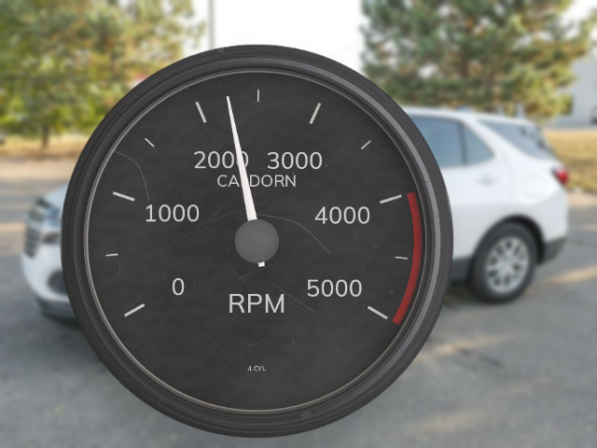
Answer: 2250 rpm
